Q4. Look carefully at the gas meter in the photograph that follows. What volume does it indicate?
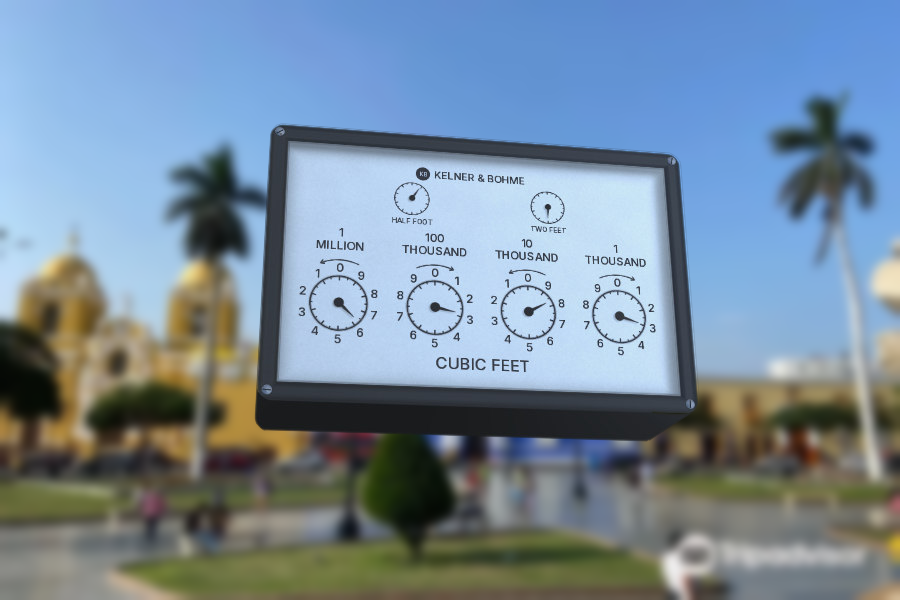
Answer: 628300 ft³
